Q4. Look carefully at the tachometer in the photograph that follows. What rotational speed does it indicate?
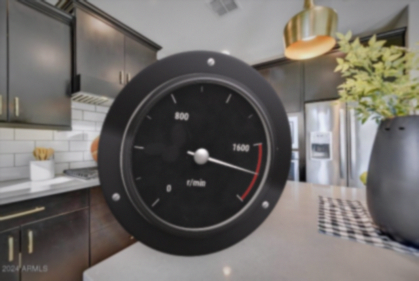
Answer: 1800 rpm
